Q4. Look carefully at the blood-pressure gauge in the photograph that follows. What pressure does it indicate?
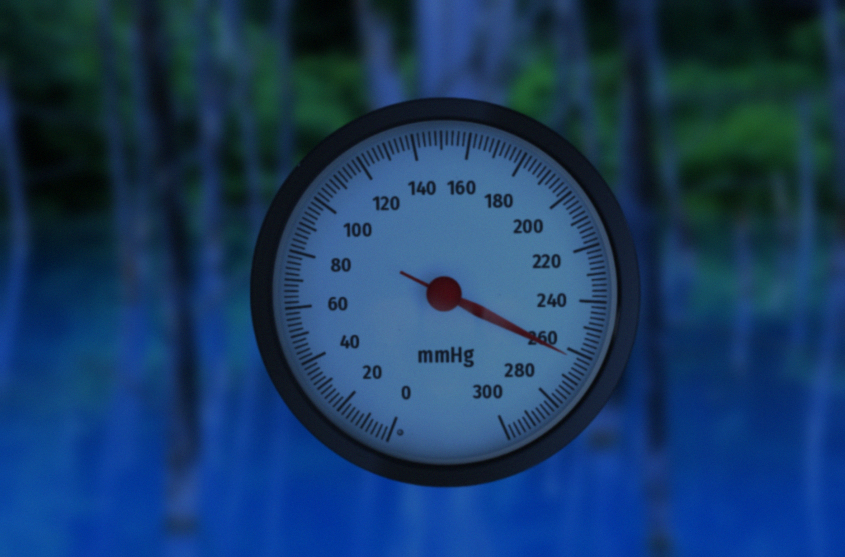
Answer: 262 mmHg
